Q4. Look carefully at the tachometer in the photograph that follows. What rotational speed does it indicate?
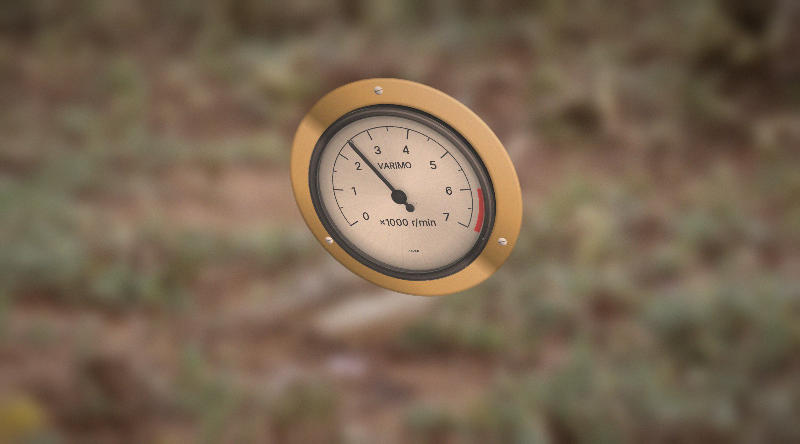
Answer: 2500 rpm
